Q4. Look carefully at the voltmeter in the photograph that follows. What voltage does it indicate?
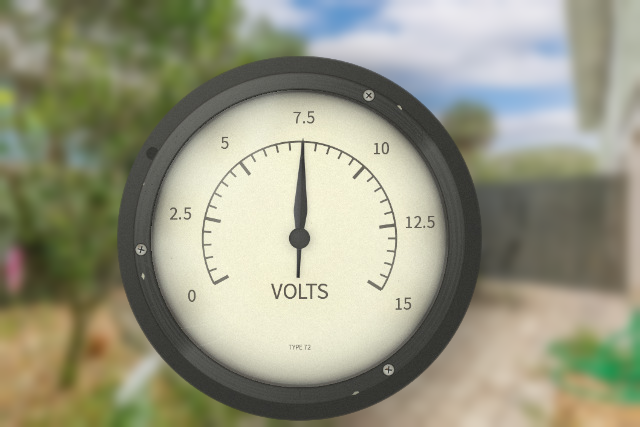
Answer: 7.5 V
